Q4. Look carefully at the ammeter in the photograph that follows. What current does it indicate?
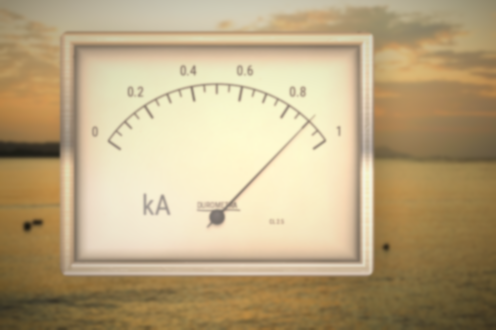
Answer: 0.9 kA
